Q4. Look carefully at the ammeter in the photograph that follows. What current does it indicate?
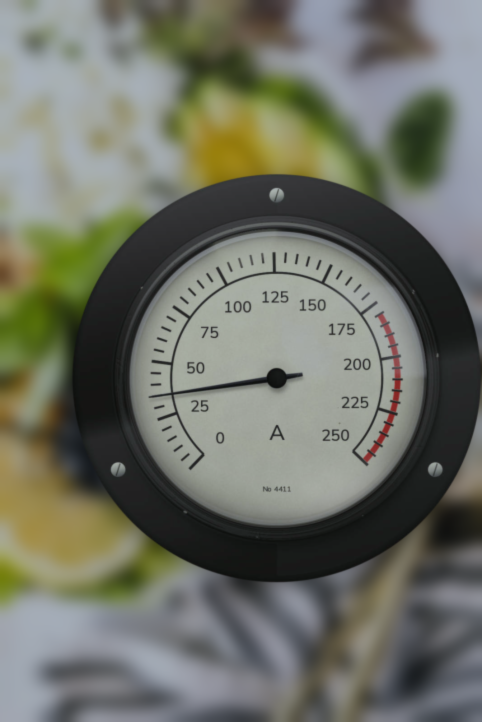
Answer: 35 A
